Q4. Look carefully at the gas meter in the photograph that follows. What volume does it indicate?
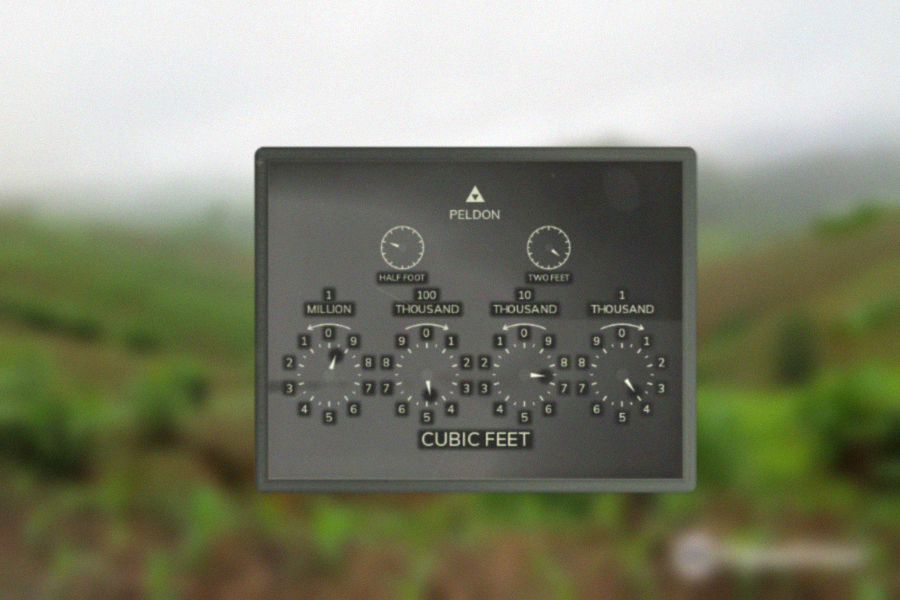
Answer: 947400 ft³
